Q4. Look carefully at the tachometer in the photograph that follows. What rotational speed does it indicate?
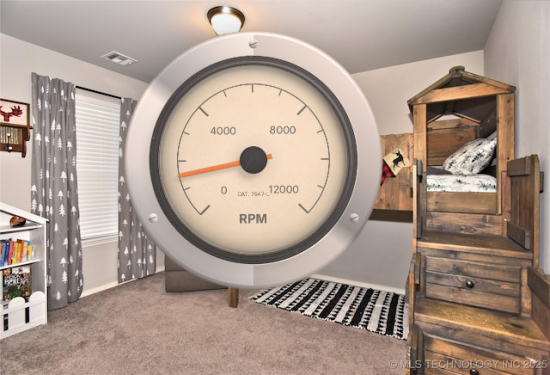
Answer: 1500 rpm
